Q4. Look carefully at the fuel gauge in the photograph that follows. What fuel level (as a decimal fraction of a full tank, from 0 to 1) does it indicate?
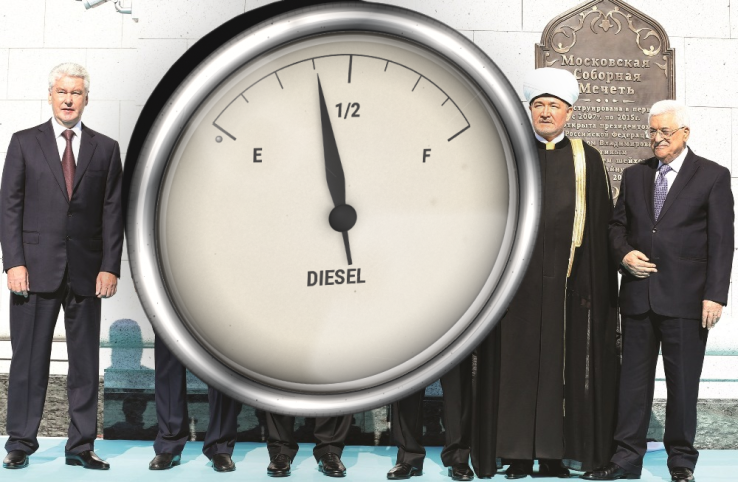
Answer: 0.375
